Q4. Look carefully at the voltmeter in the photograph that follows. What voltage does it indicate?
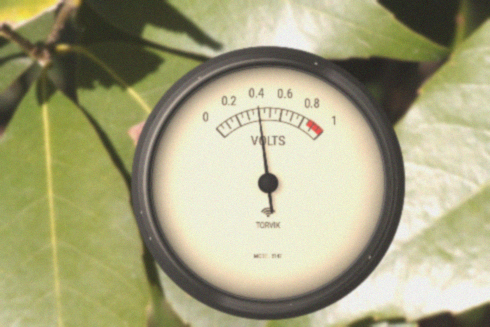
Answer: 0.4 V
